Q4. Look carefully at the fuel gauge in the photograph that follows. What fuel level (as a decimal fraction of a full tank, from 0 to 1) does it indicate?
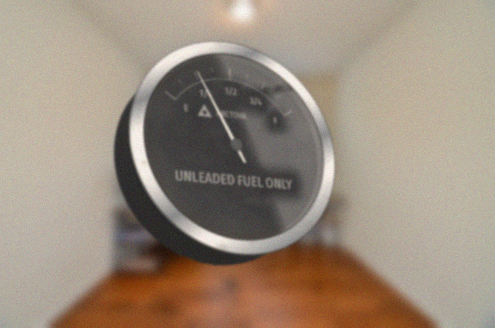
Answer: 0.25
